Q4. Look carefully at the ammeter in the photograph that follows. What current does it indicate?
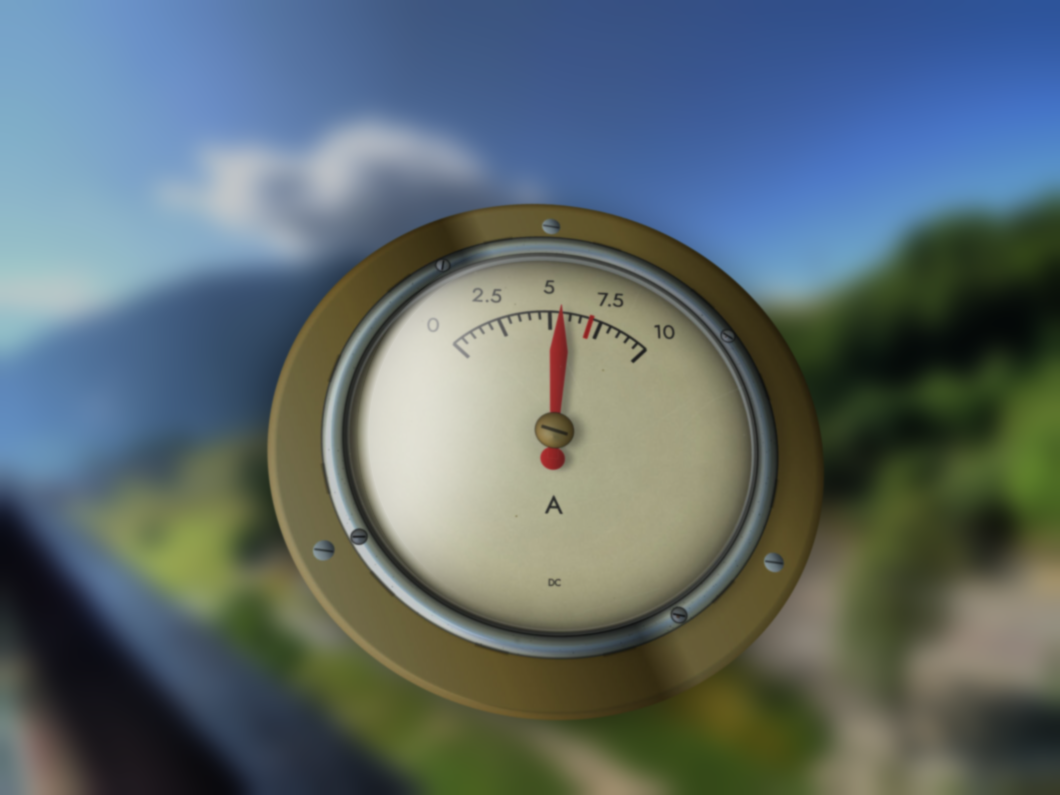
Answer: 5.5 A
